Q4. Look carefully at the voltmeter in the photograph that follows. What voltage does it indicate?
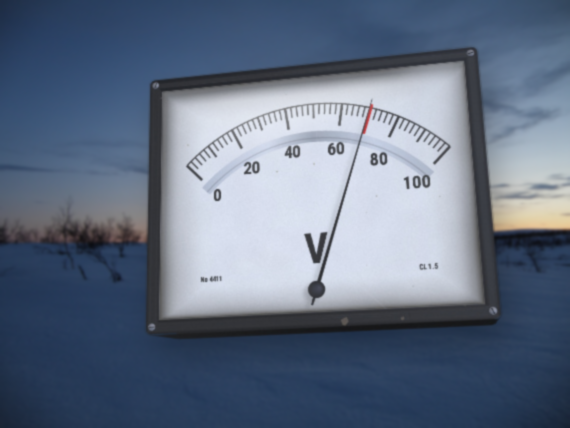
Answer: 70 V
